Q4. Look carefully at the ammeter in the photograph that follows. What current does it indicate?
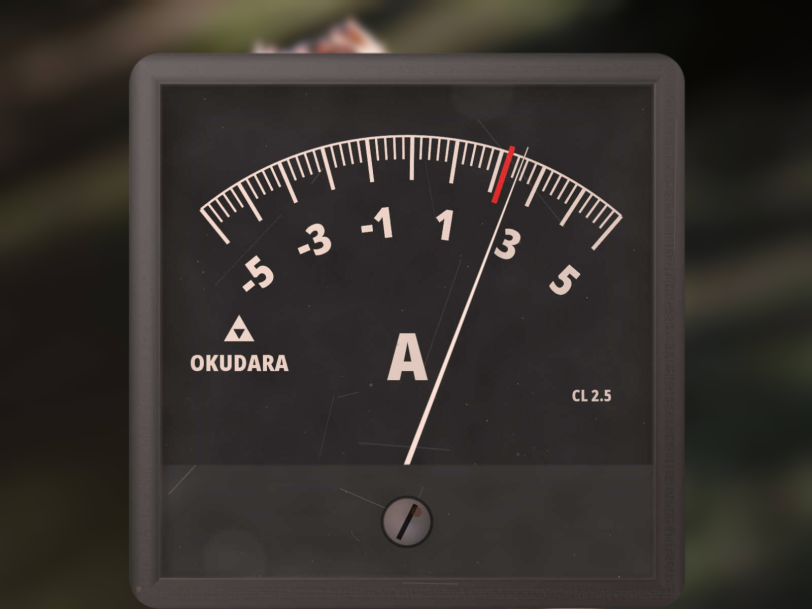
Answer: 2.5 A
